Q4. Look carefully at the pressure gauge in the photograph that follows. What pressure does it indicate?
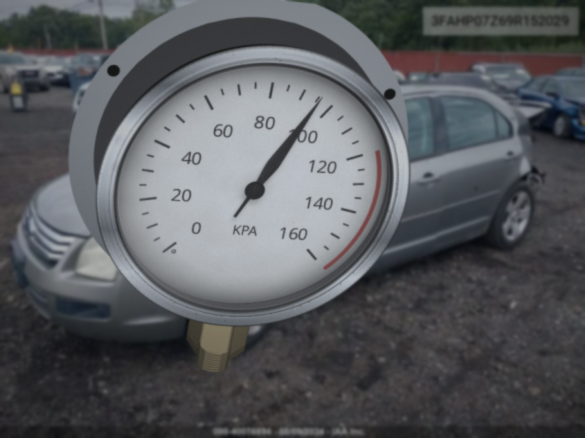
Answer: 95 kPa
